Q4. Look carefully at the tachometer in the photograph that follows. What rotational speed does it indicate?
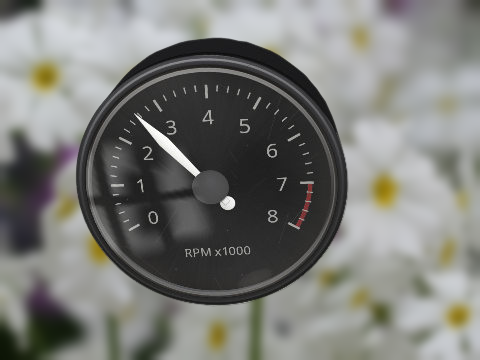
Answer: 2600 rpm
